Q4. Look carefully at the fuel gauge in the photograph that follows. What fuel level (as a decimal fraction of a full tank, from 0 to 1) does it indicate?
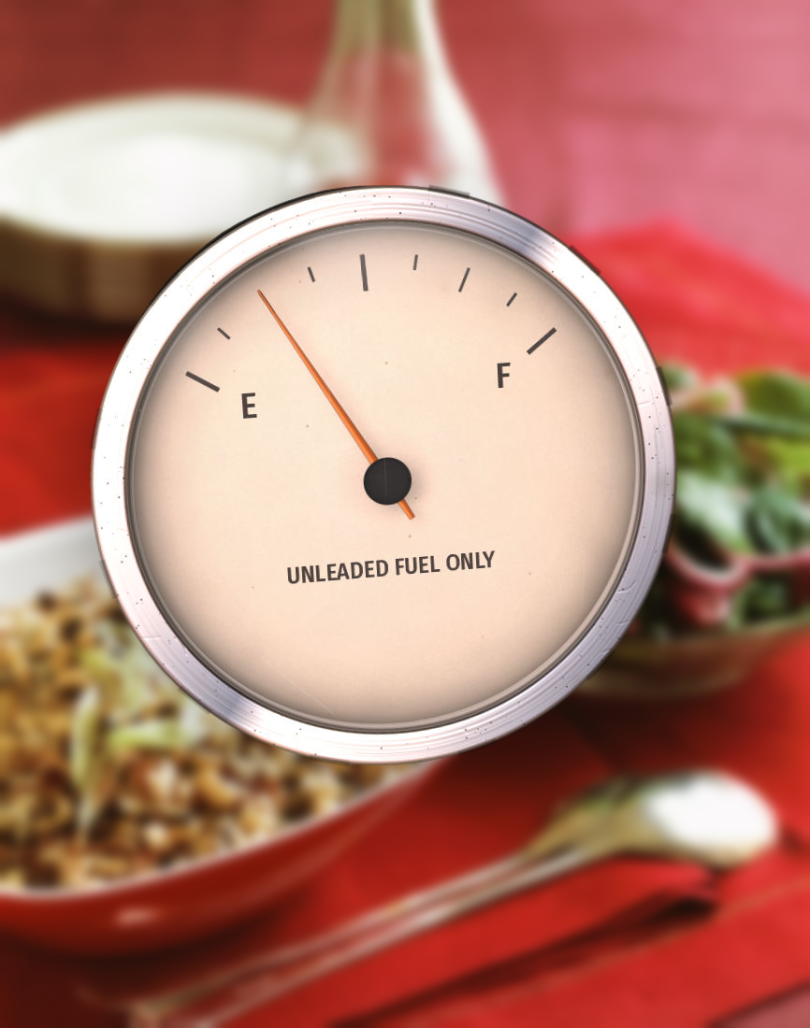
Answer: 0.25
